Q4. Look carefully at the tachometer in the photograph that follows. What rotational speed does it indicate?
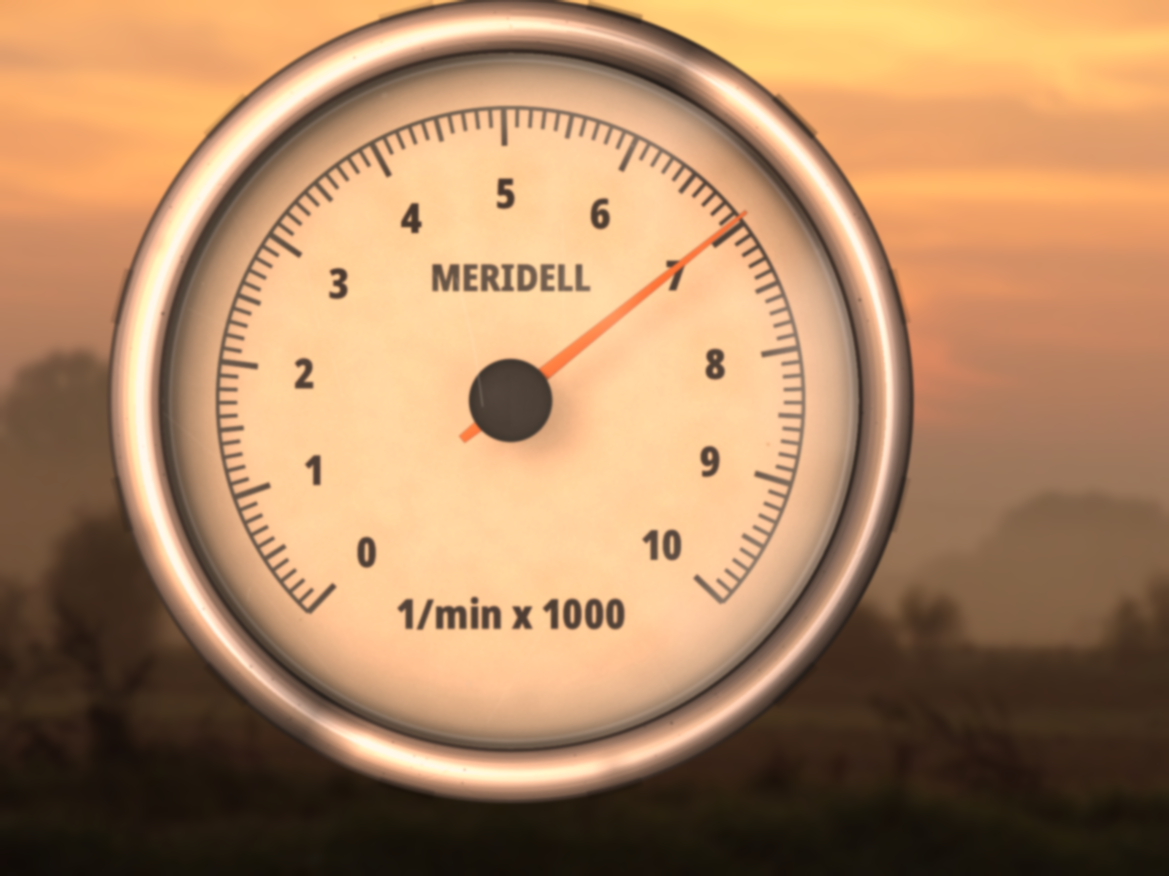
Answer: 6950 rpm
